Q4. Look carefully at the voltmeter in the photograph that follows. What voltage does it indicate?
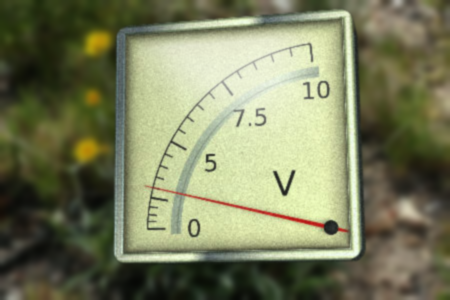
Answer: 3 V
